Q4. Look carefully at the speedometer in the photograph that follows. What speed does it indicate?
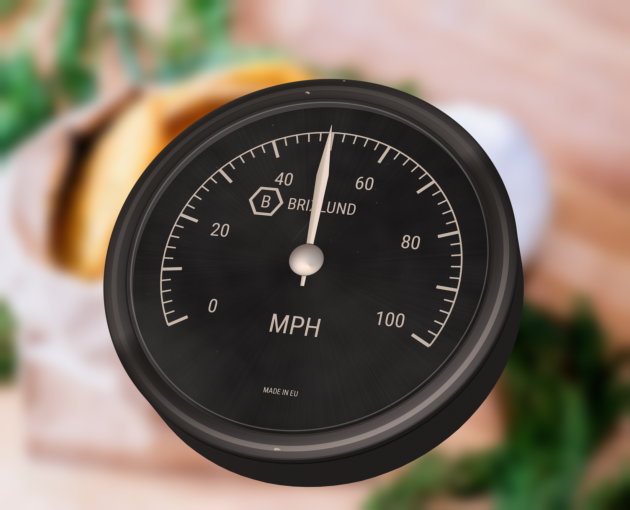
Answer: 50 mph
